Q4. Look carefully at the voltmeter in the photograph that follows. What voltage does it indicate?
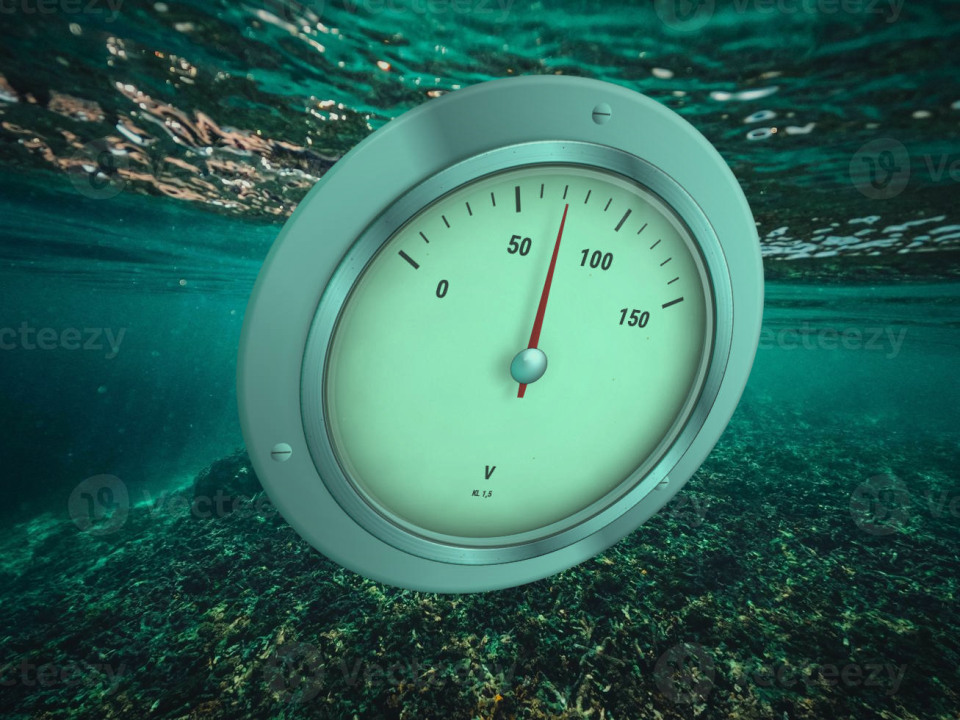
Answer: 70 V
